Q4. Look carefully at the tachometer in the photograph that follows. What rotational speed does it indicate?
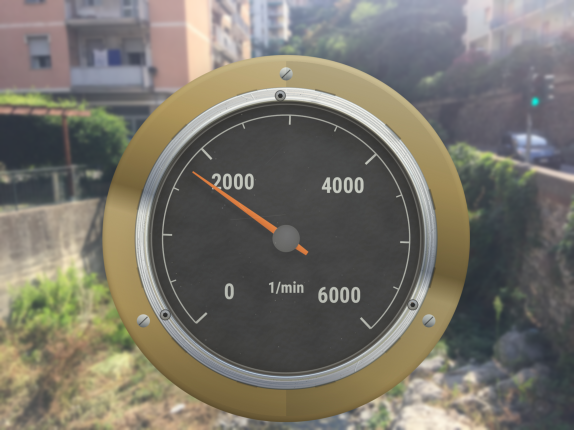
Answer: 1750 rpm
